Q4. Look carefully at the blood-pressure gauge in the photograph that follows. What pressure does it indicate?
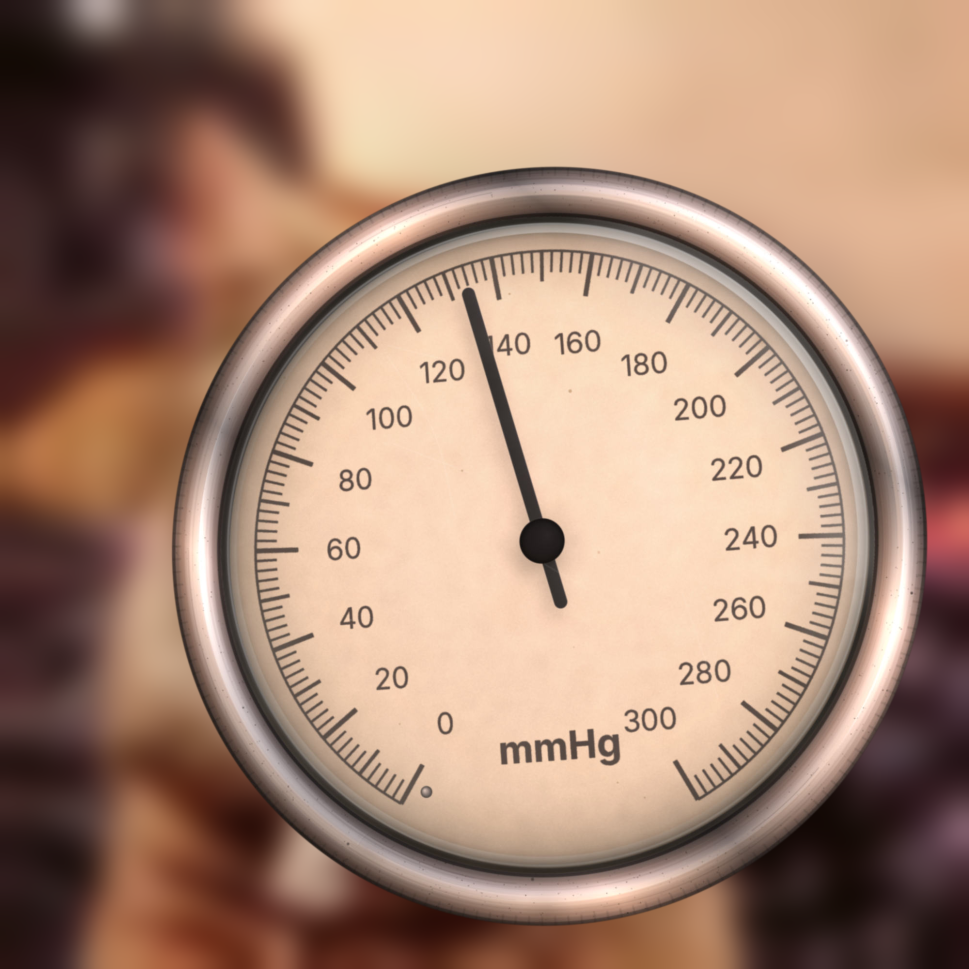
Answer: 134 mmHg
